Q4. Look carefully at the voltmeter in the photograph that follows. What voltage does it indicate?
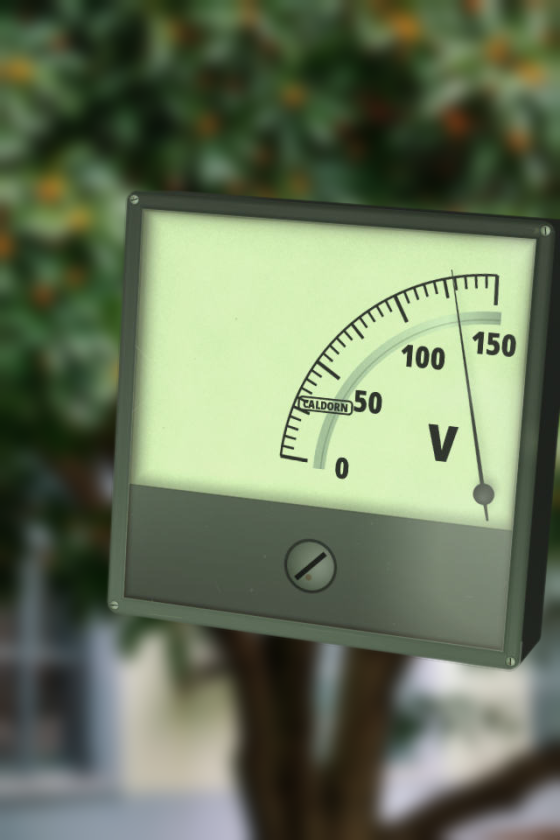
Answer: 130 V
